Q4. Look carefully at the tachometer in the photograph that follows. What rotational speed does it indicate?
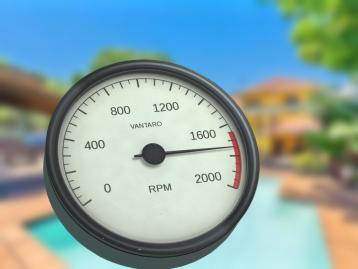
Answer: 1750 rpm
